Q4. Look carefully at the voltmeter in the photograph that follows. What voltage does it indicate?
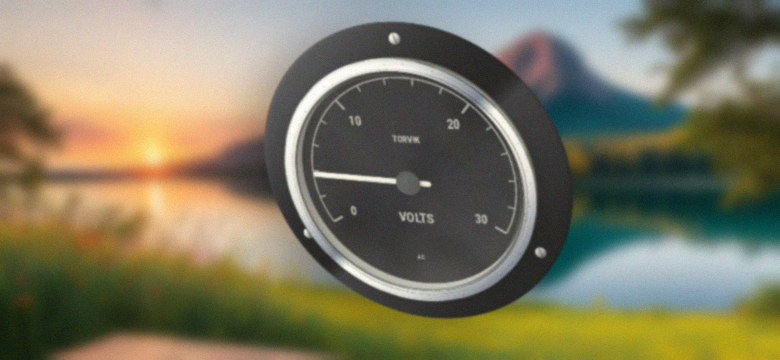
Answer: 4 V
